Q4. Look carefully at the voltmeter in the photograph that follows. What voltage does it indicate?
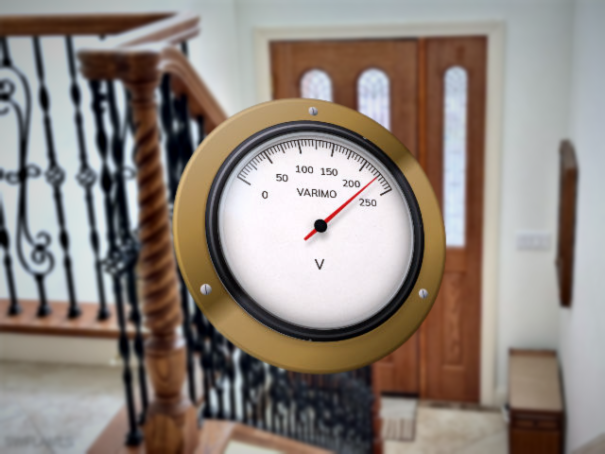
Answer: 225 V
